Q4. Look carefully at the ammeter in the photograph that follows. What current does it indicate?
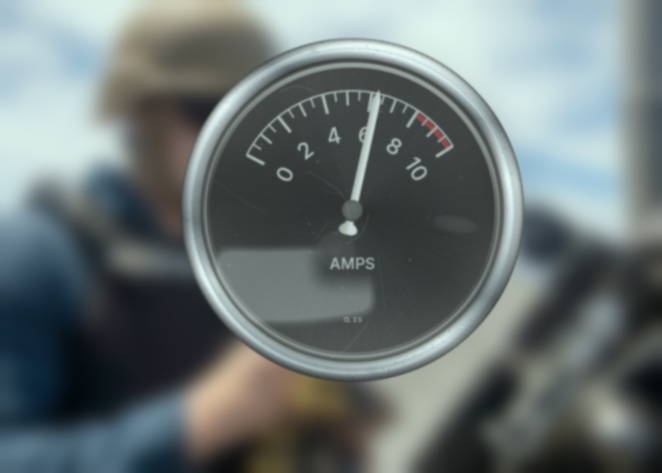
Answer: 6.25 A
